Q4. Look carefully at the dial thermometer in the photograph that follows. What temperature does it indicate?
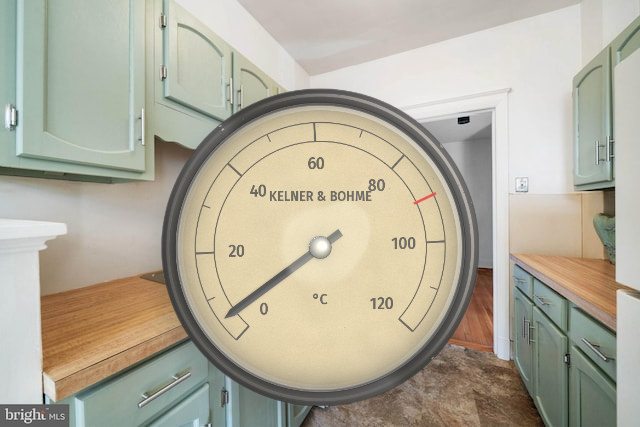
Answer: 5 °C
